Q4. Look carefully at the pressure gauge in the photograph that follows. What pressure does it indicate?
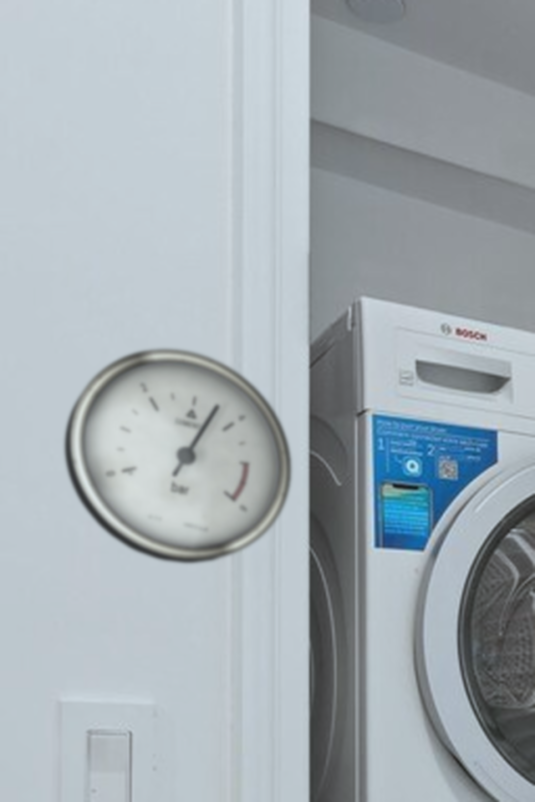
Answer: 3.5 bar
